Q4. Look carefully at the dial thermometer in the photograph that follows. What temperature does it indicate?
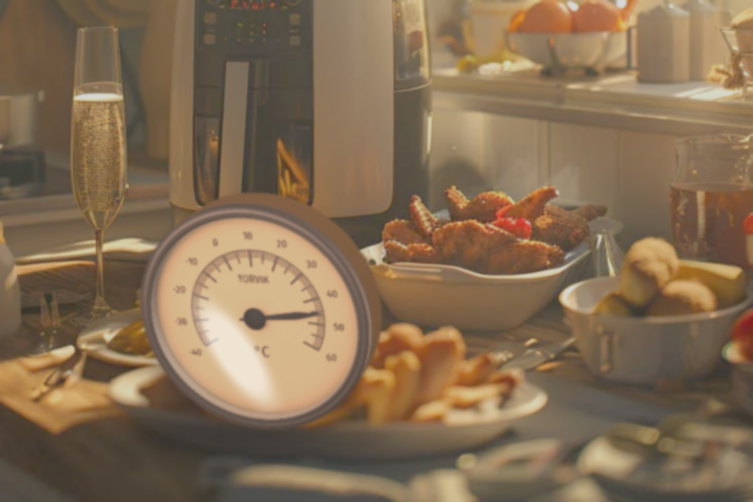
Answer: 45 °C
